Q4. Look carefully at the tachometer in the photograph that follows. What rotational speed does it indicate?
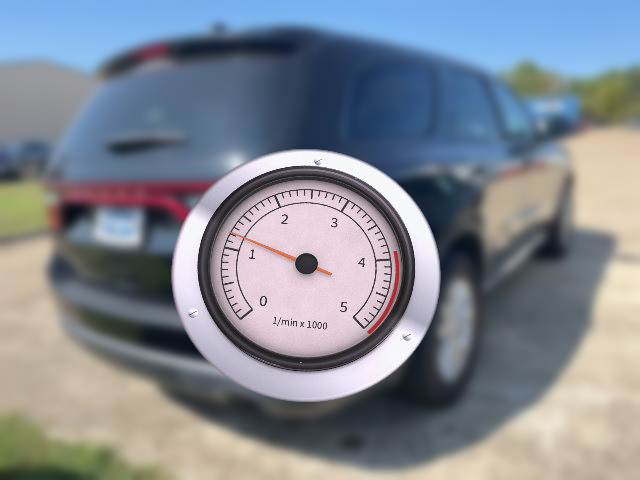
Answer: 1200 rpm
